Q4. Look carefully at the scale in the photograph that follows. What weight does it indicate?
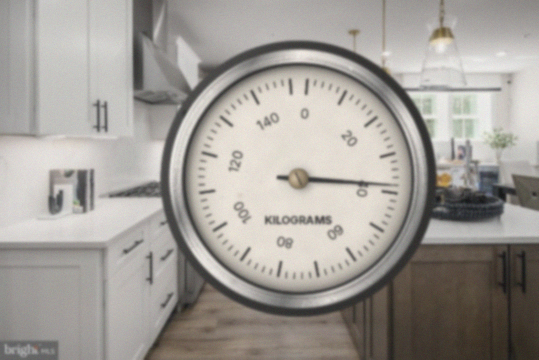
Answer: 38 kg
